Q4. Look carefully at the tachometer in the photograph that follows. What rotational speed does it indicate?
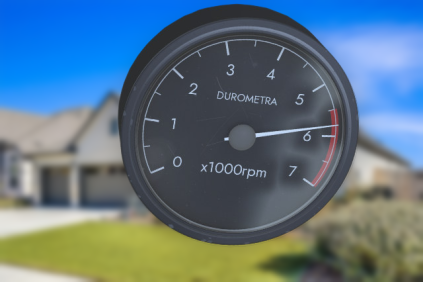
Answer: 5750 rpm
